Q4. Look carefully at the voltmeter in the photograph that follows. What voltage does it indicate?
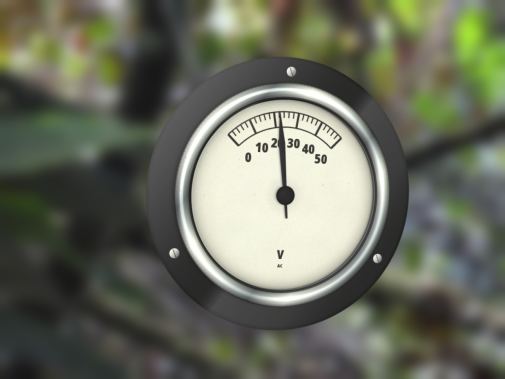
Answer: 22 V
